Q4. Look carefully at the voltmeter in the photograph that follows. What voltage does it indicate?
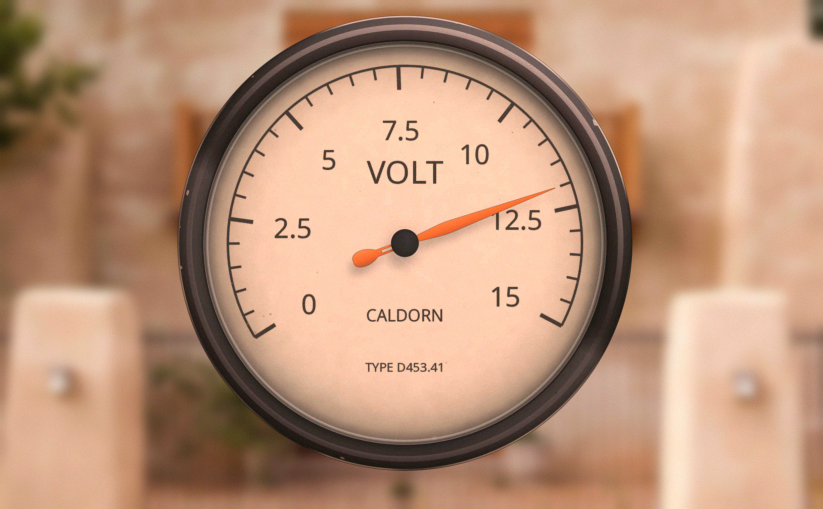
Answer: 12 V
